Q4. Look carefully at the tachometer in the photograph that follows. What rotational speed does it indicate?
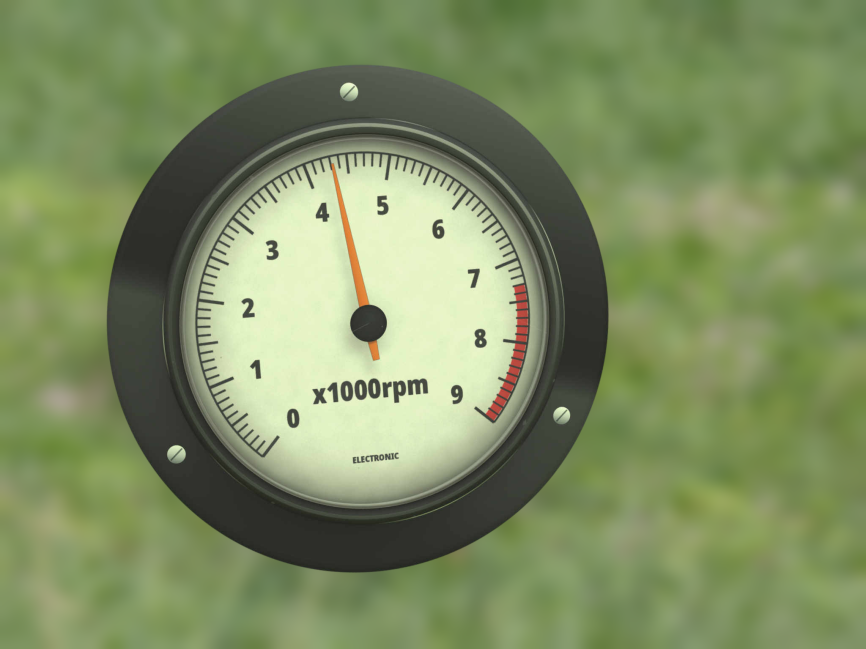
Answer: 4300 rpm
